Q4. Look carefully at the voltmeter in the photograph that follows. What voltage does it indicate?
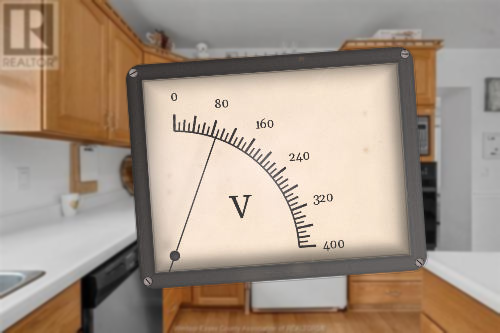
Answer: 90 V
